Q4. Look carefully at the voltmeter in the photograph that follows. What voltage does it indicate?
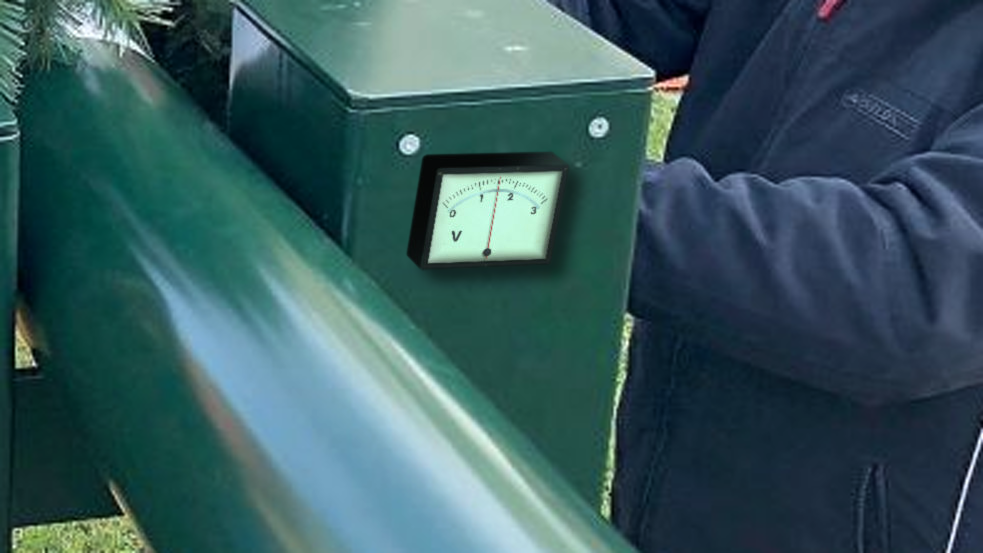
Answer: 1.5 V
